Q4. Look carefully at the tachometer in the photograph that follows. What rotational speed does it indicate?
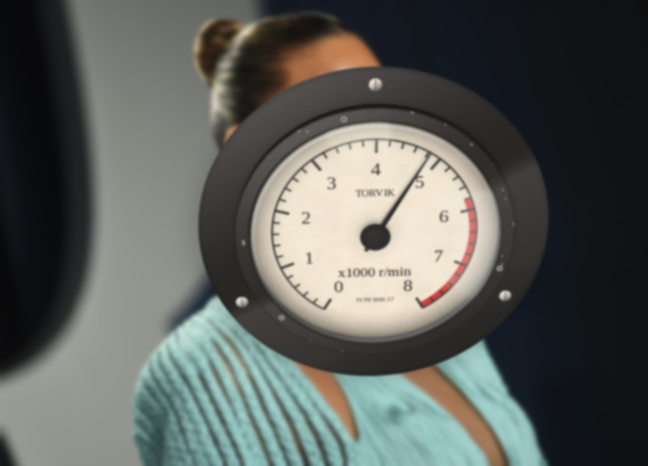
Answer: 4800 rpm
